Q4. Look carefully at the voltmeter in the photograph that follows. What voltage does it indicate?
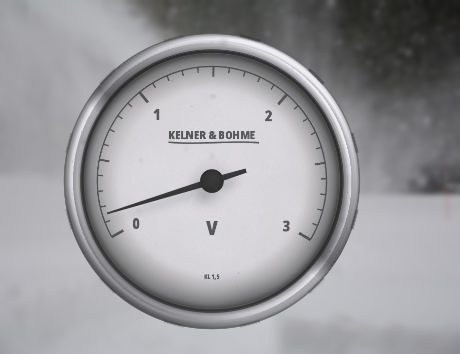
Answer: 0.15 V
